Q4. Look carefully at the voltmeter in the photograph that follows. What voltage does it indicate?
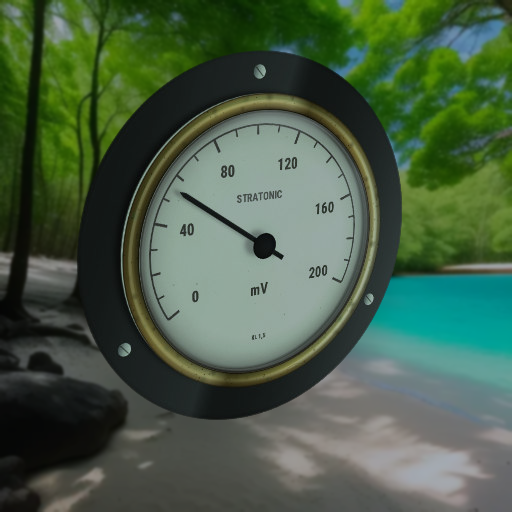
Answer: 55 mV
